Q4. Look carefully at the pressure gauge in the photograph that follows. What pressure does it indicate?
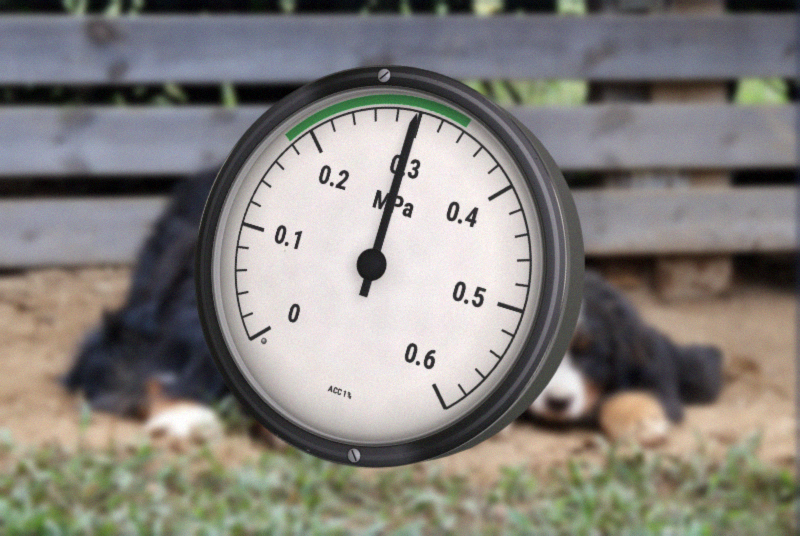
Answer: 0.3 MPa
